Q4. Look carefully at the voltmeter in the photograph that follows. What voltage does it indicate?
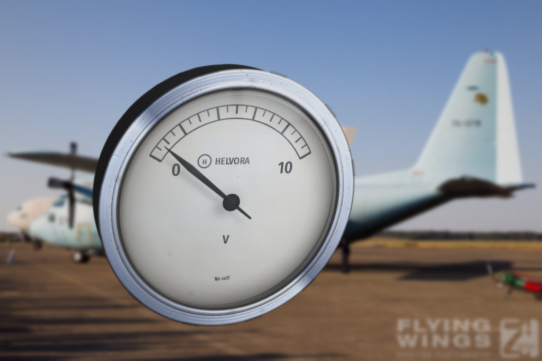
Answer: 0.75 V
